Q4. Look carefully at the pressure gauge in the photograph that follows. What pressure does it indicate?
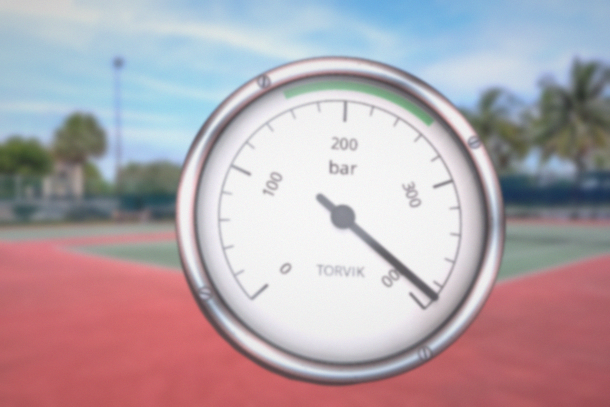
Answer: 390 bar
